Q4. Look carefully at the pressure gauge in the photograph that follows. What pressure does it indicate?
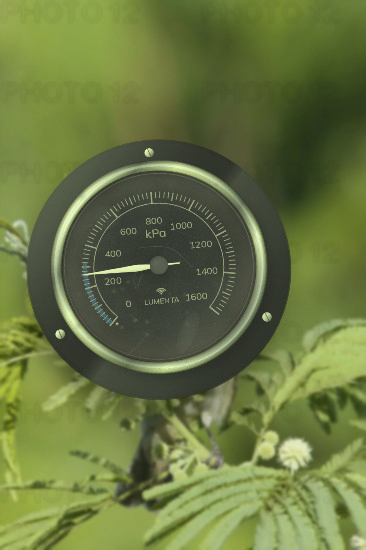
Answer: 260 kPa
